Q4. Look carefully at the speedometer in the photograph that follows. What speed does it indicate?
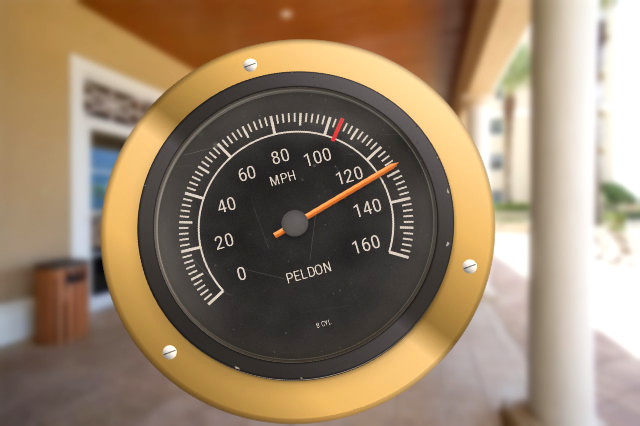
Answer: 128 mph
